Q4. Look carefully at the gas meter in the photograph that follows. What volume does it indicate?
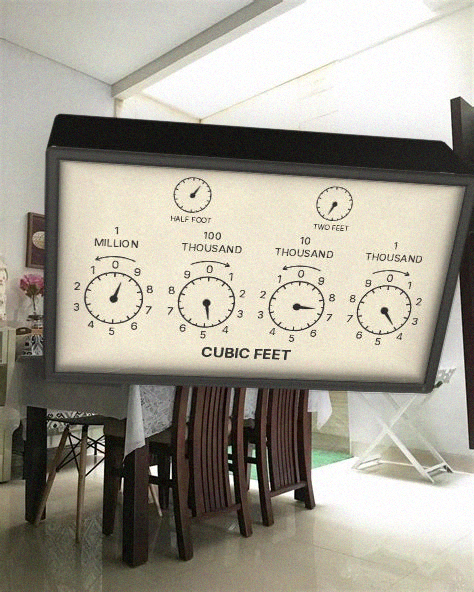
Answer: 947400 ft³
